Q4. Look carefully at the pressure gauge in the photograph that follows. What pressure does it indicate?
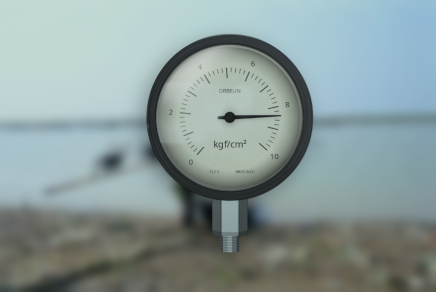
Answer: 8.4 kg/cm²
